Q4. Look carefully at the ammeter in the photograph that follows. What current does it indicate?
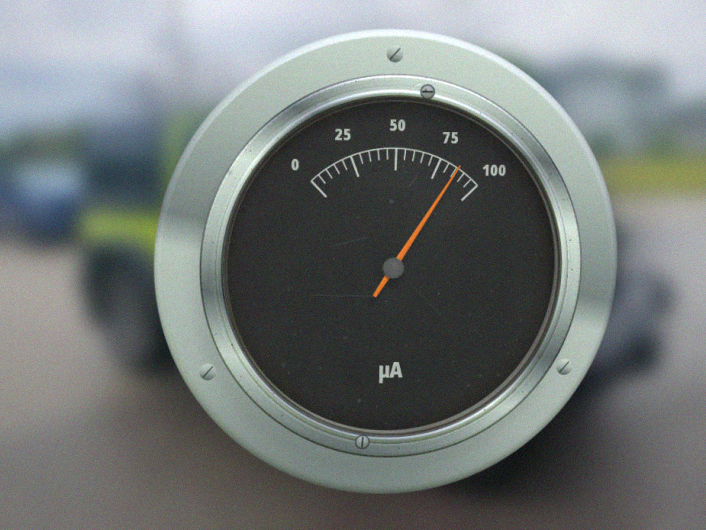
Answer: 85 µA
